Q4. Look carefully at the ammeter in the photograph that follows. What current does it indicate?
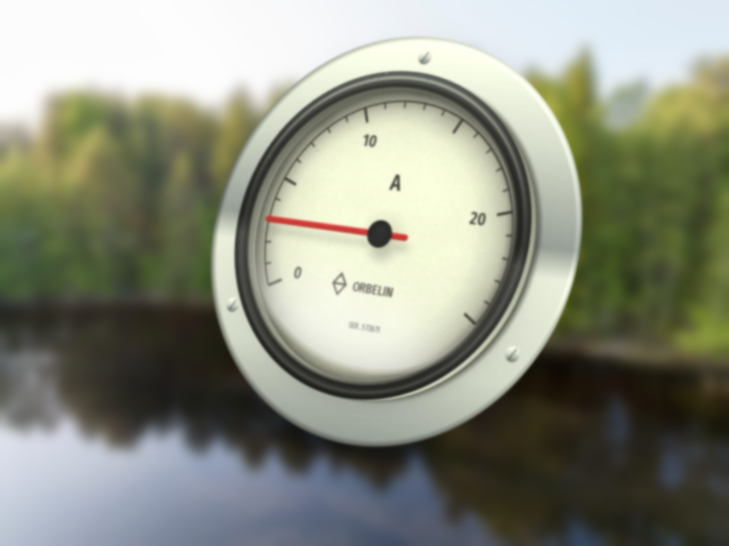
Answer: 3 A
